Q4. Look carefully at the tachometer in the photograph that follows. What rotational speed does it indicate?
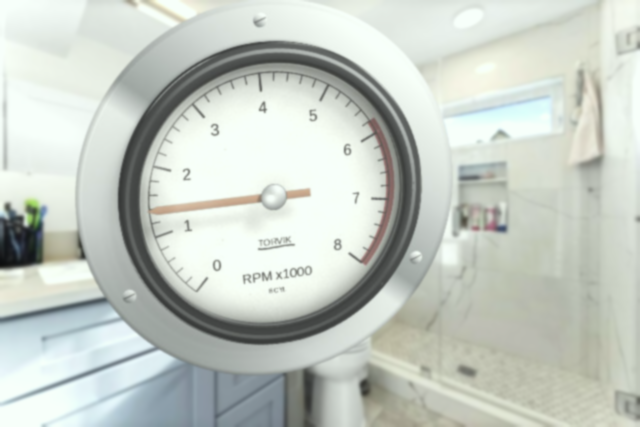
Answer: 1400 rpm
